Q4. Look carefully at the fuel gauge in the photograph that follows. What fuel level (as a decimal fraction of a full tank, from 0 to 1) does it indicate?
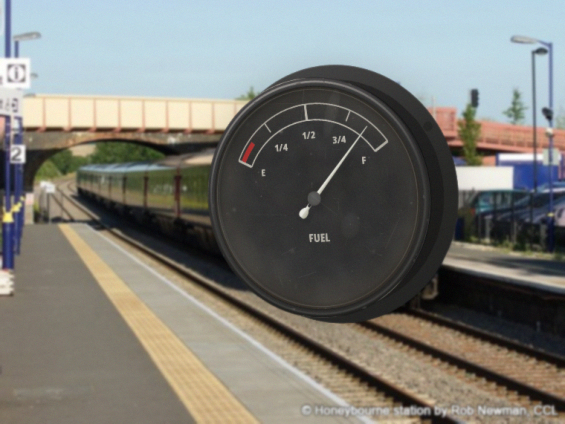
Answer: 0.875
